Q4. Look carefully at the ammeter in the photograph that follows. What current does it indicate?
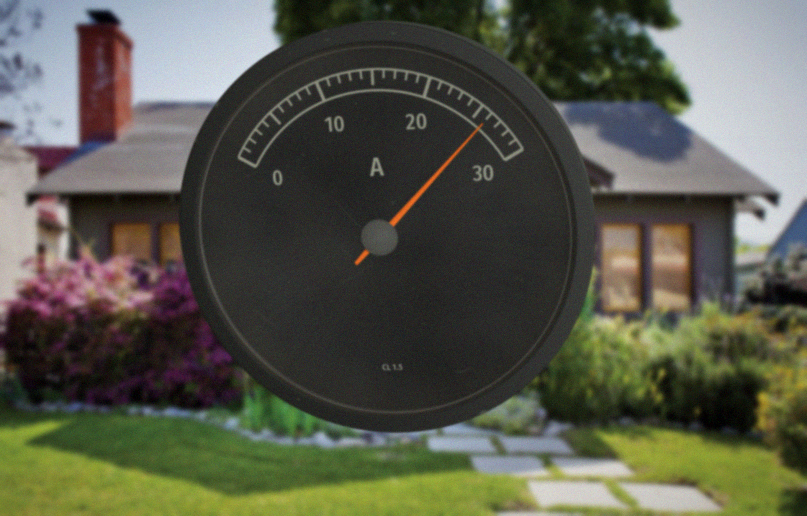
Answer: 26 A
